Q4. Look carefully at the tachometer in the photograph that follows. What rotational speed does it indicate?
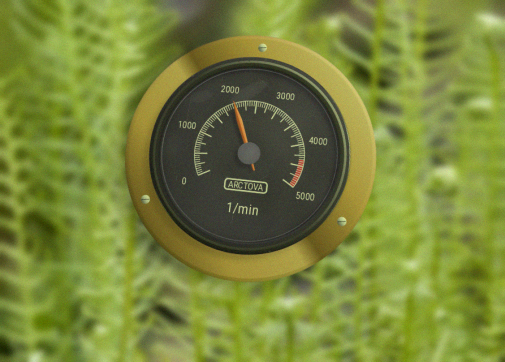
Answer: 2000 rpm
